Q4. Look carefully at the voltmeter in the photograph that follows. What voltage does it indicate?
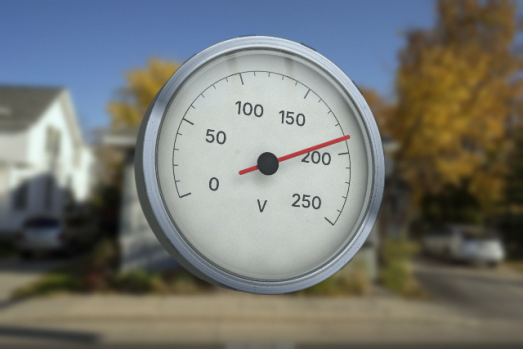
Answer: 190 V
